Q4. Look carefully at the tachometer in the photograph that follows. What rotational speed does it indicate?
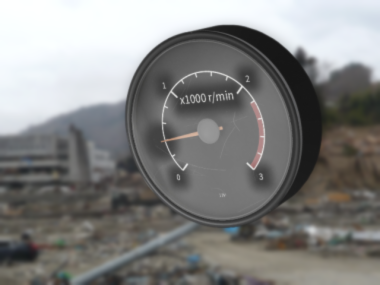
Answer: 400 rpm
